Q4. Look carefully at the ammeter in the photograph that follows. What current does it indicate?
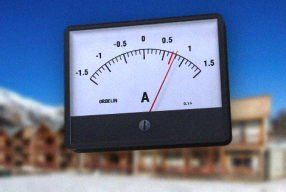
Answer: 0.8 A
